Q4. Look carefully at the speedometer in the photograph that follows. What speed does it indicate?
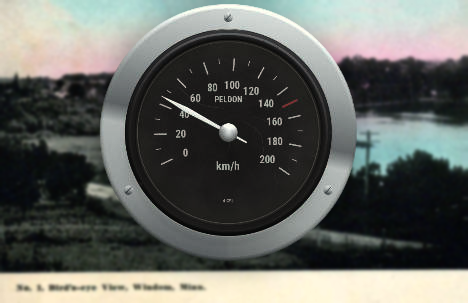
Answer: 45 km/h
